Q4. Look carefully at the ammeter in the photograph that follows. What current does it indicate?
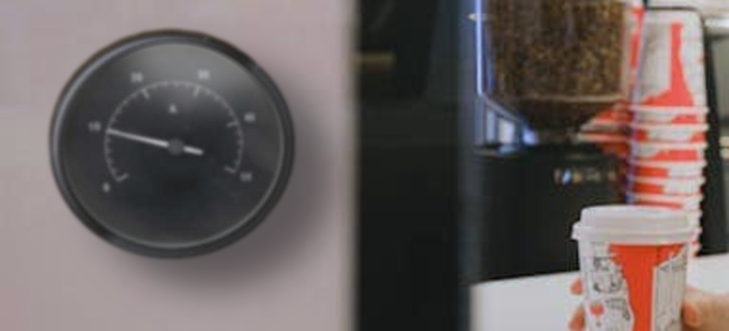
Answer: 10 A
